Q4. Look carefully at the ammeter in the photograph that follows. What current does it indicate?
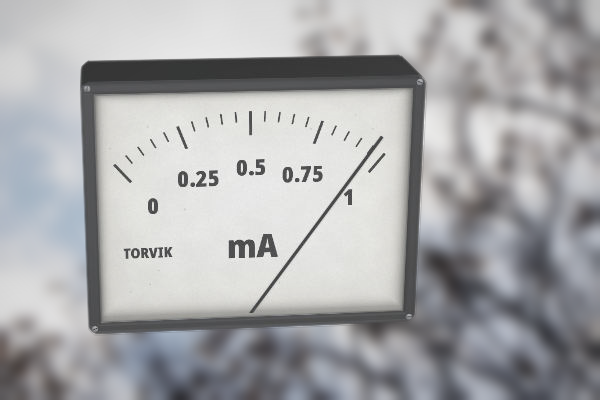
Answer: 0.95 mA
